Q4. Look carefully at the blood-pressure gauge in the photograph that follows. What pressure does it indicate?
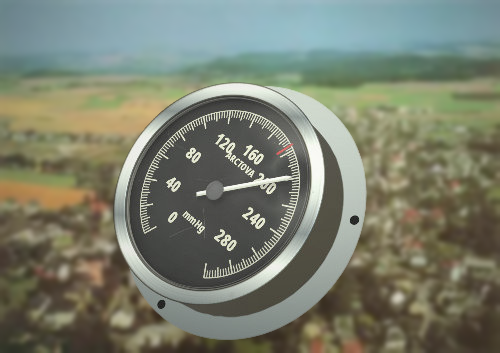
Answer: 200 mmHg
